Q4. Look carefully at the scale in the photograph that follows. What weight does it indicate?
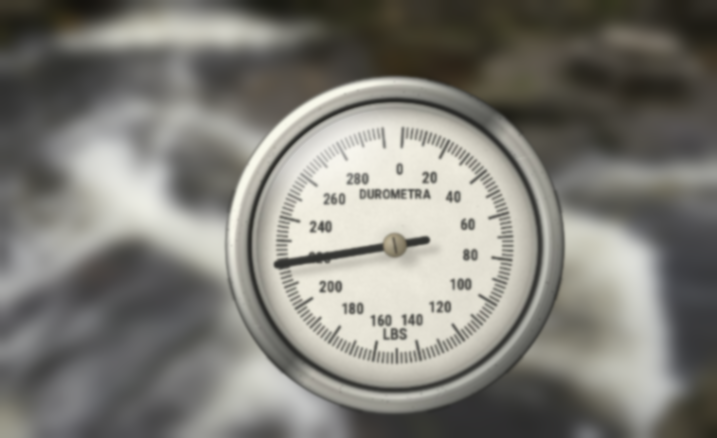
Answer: 220 lb
